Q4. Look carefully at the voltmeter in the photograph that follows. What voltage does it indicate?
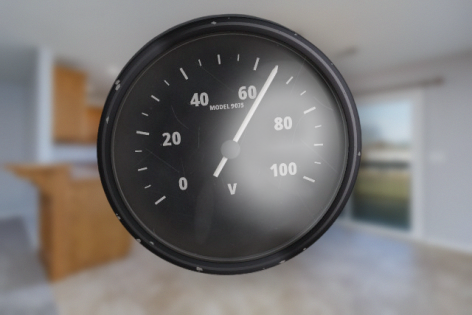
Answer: 65 V
